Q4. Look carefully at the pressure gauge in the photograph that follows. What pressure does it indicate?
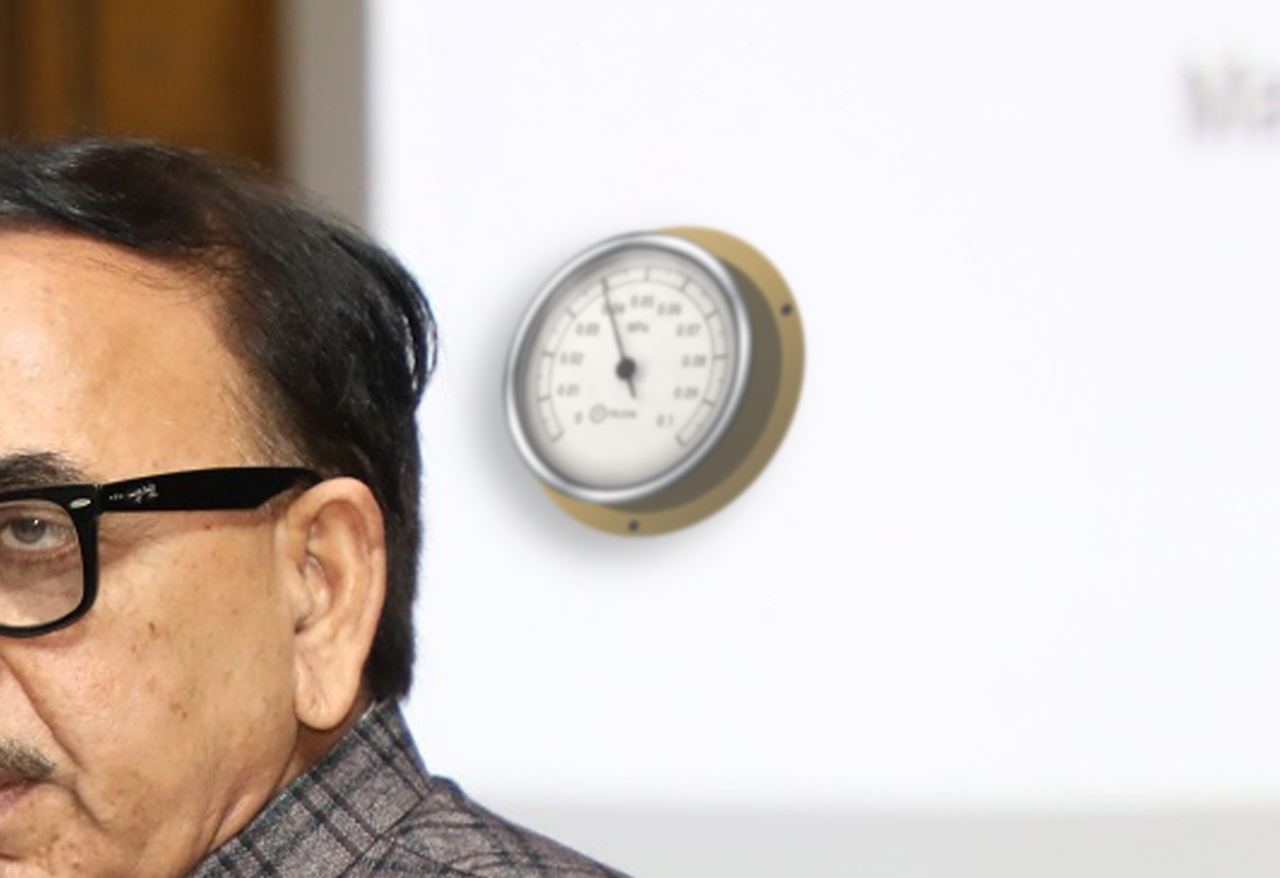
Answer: 0.04 MPa
